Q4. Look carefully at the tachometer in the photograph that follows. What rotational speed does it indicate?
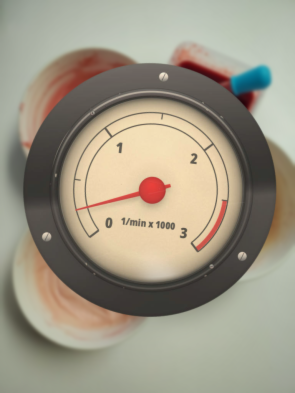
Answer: 250 rpm
